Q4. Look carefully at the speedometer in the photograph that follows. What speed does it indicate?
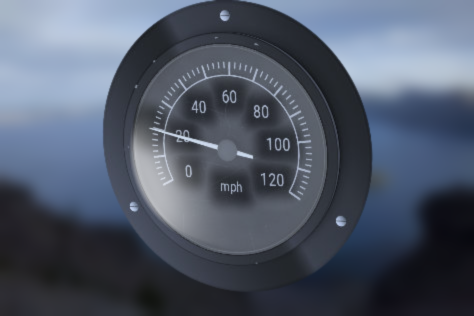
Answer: 20 mph
